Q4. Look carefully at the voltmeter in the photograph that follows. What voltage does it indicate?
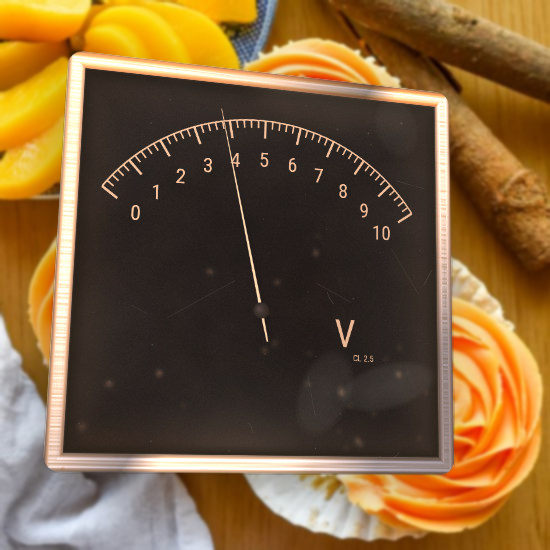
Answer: 3.8 V
